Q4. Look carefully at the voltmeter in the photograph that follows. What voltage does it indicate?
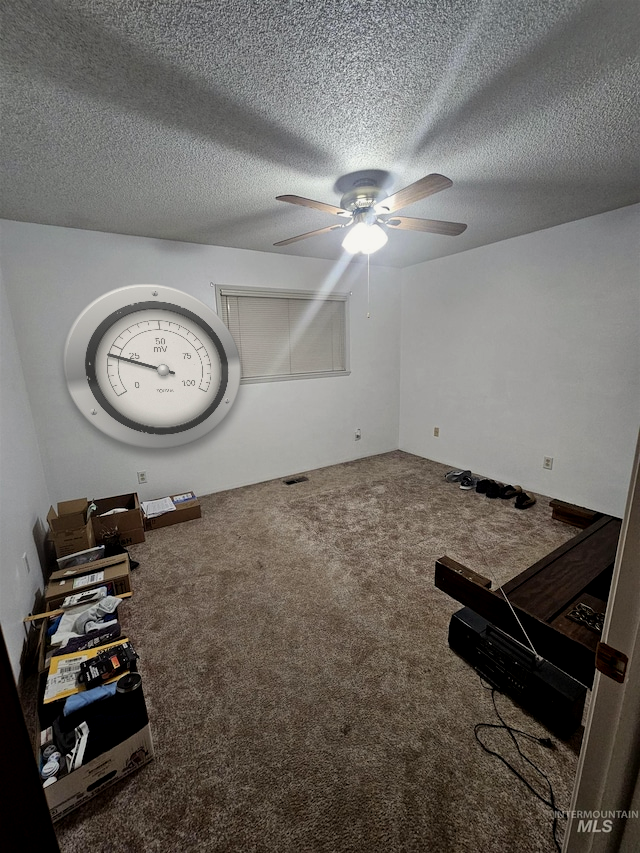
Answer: 20 mV
